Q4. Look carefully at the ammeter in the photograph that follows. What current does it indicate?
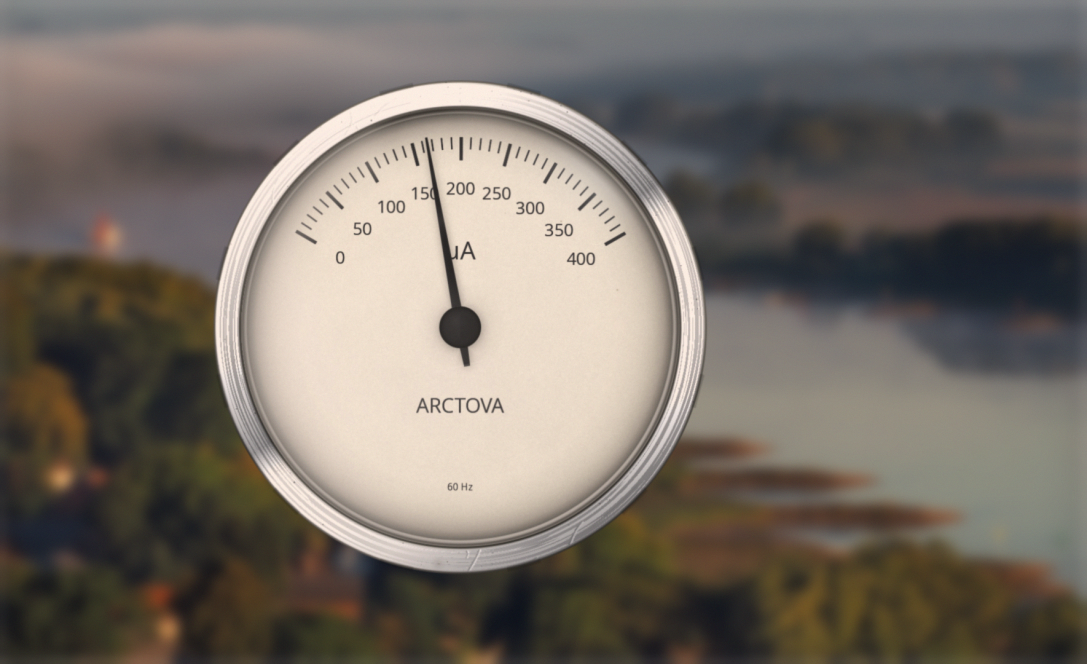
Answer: 165 µA
